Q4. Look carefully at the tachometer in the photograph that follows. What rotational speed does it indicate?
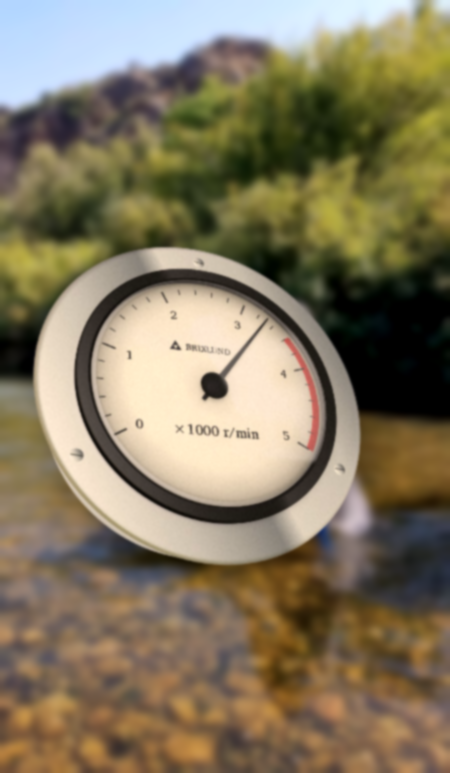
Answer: 3300 rpm
